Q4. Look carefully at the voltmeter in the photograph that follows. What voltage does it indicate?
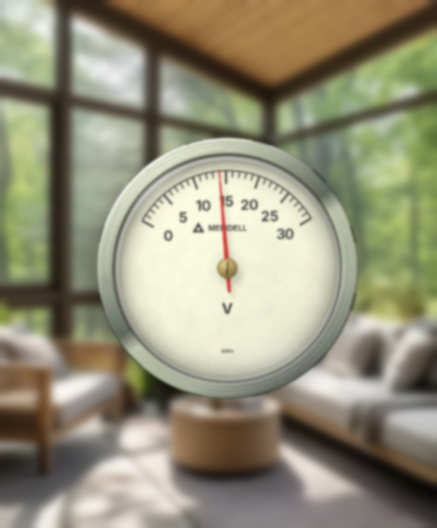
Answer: 14 V
